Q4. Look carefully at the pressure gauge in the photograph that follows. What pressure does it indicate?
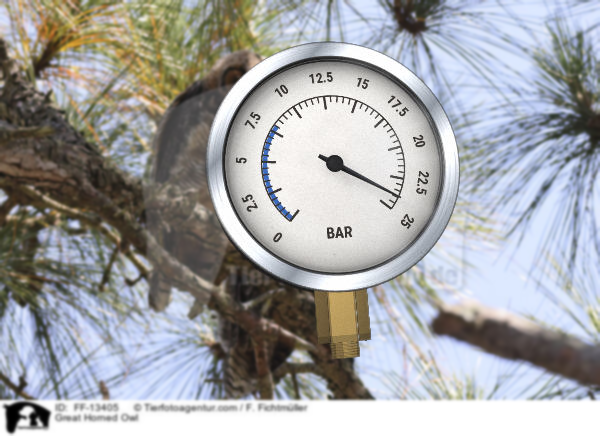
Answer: 24 bar
